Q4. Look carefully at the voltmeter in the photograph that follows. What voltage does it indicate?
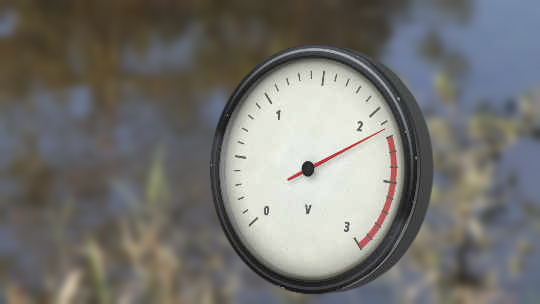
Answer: 2.15 V
